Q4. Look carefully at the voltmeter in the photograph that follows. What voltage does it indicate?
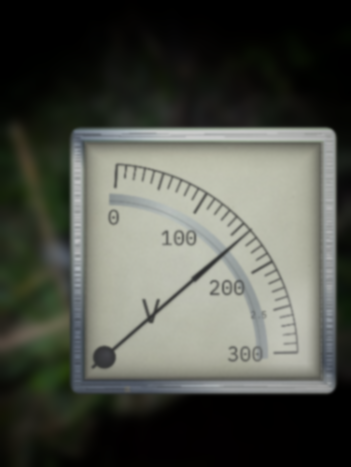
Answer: 160 V
